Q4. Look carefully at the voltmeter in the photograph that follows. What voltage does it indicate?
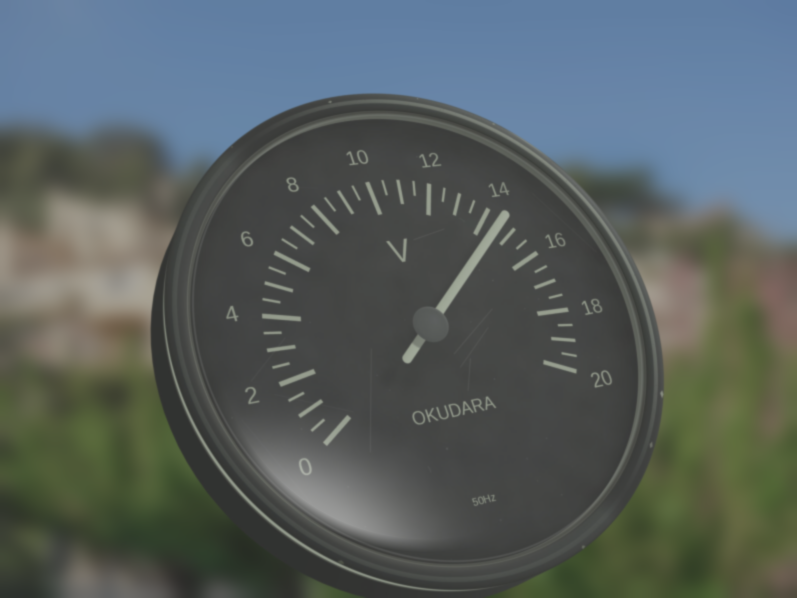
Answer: 14.5 V
